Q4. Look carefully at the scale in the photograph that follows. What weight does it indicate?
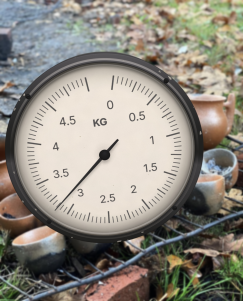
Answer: 3.15 kg
